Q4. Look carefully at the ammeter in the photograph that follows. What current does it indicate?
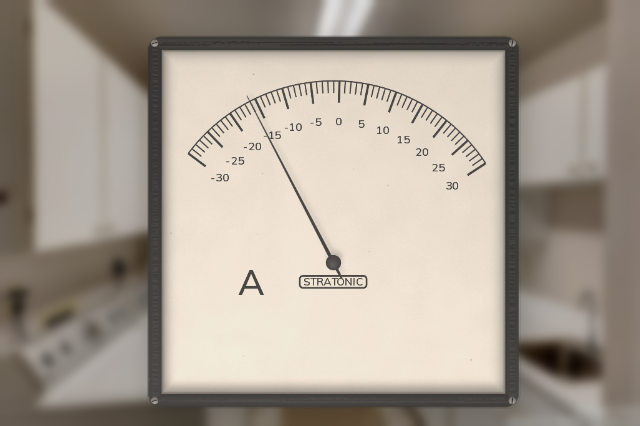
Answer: -16 A
